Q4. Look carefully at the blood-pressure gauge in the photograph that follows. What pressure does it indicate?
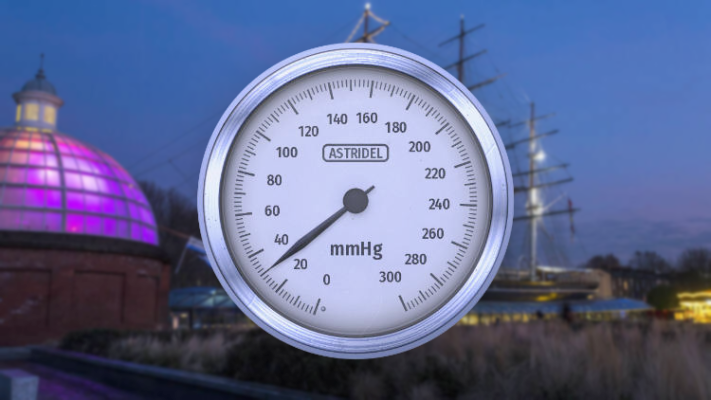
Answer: 30 mmHg
